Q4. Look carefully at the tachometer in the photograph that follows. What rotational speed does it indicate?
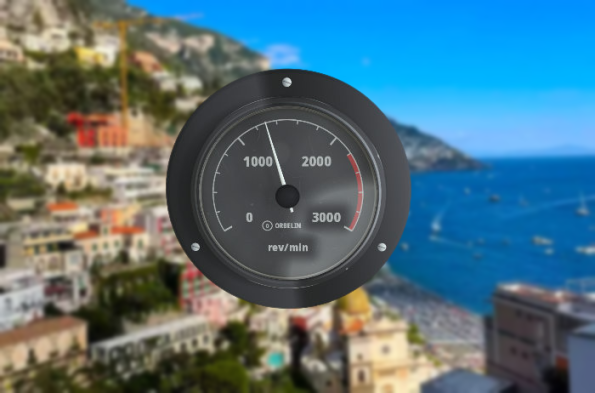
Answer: 1300 rpm
